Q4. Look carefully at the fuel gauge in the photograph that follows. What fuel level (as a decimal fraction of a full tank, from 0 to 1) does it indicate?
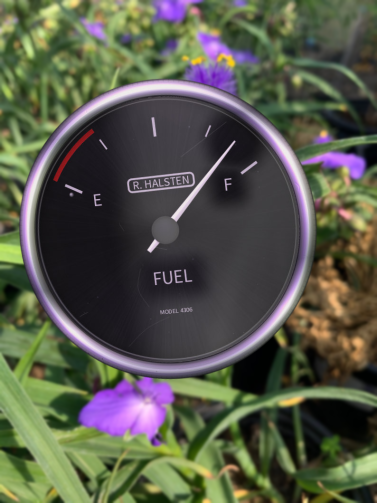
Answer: 0.875
